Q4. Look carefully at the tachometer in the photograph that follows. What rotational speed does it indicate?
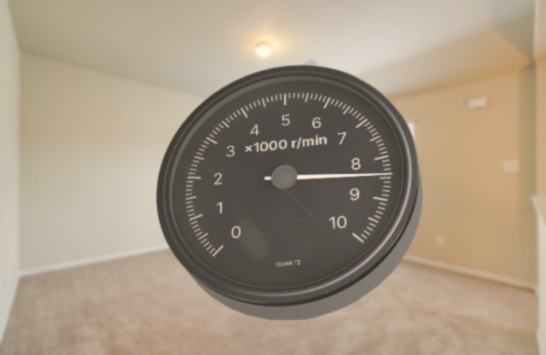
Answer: 8500 rpm
